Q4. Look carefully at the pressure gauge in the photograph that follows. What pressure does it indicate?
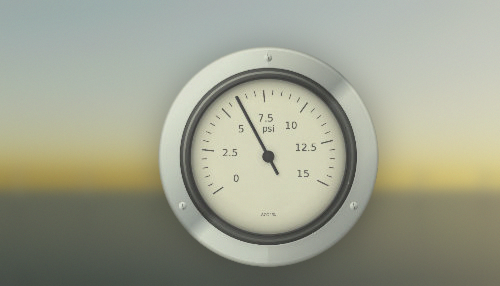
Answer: 6 psi
